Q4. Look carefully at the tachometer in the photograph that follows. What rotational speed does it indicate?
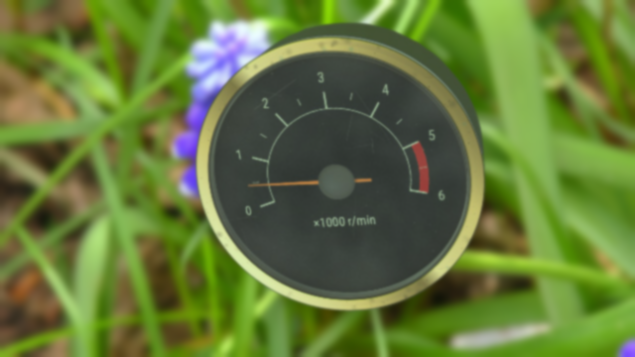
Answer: 500 rpm
